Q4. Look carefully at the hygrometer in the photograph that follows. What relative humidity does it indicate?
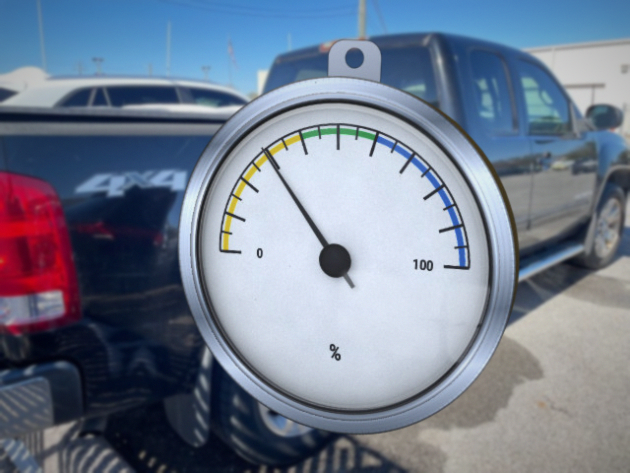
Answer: 30 %
